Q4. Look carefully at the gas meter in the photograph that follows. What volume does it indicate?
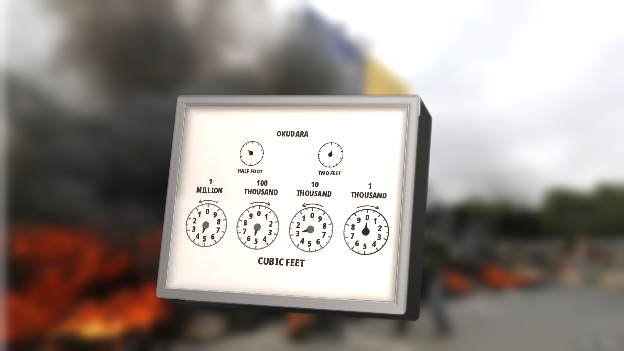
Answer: 453000 ft³
